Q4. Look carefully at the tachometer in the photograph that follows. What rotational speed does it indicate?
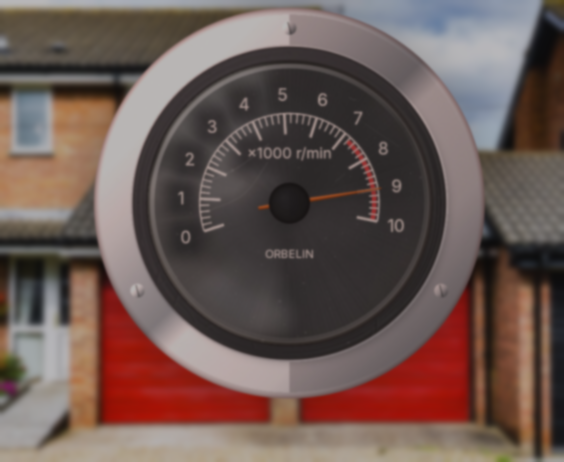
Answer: 9000 rpm
